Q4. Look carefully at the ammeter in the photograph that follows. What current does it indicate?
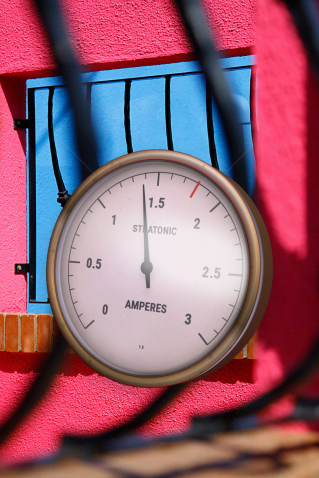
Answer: 1.4 A
